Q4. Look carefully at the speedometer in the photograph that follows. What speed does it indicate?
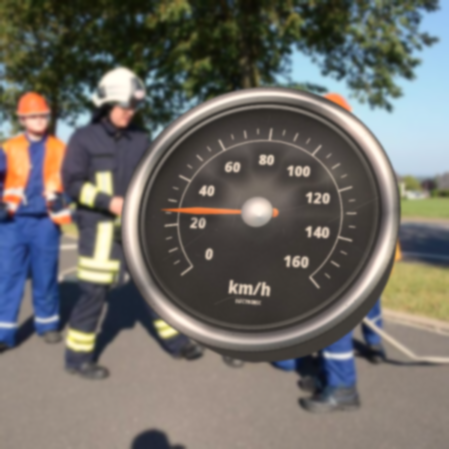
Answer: 25 km/h
